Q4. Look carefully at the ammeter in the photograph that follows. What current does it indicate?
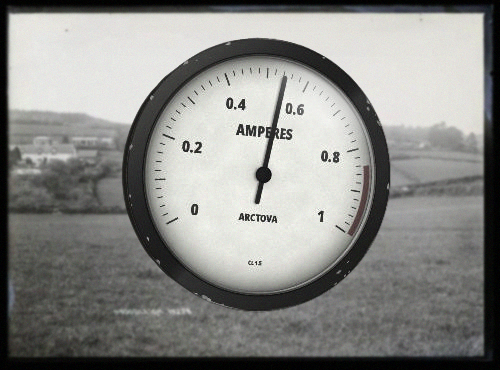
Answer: 0.54 A
